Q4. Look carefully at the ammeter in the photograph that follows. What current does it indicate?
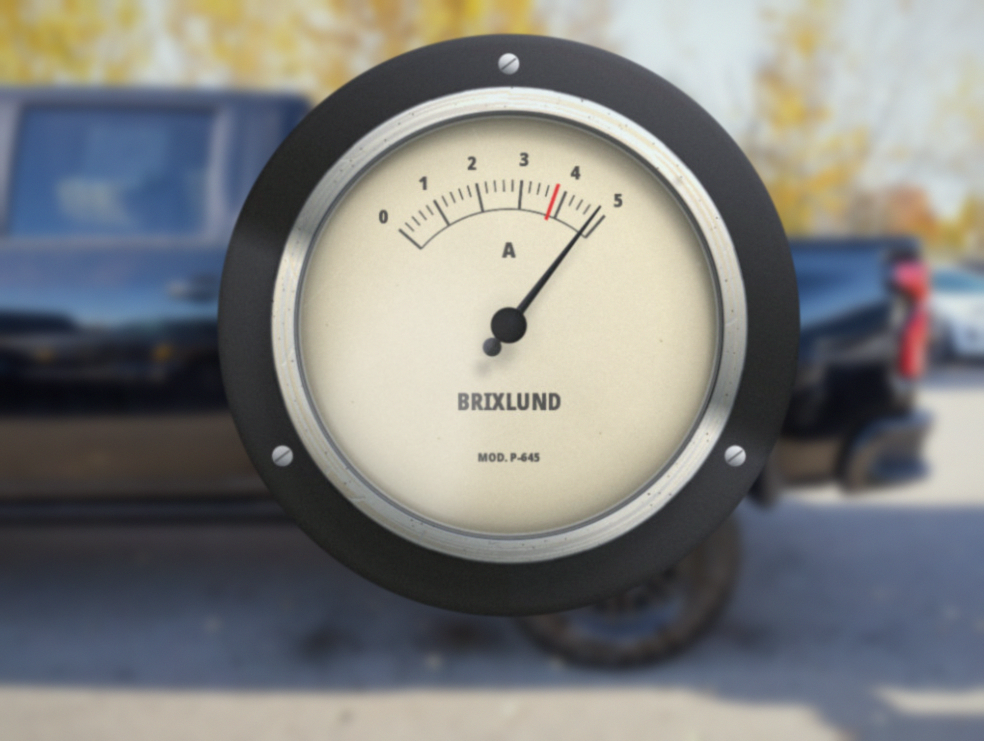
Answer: 4.8 A
